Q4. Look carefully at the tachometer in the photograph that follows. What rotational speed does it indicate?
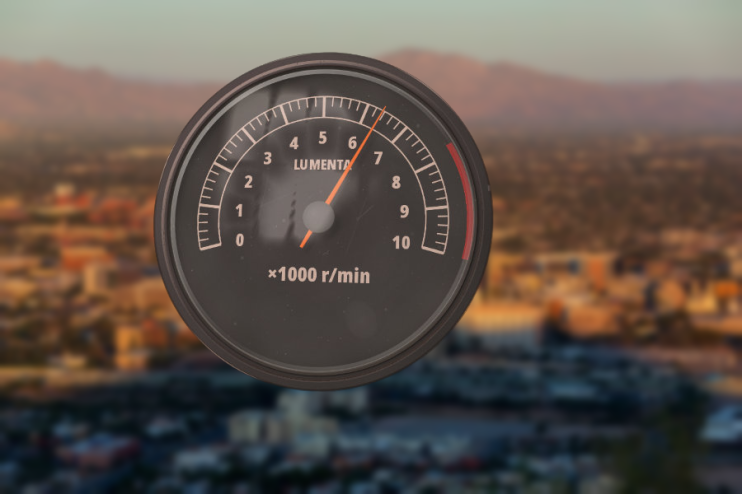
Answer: 6400 rpm
